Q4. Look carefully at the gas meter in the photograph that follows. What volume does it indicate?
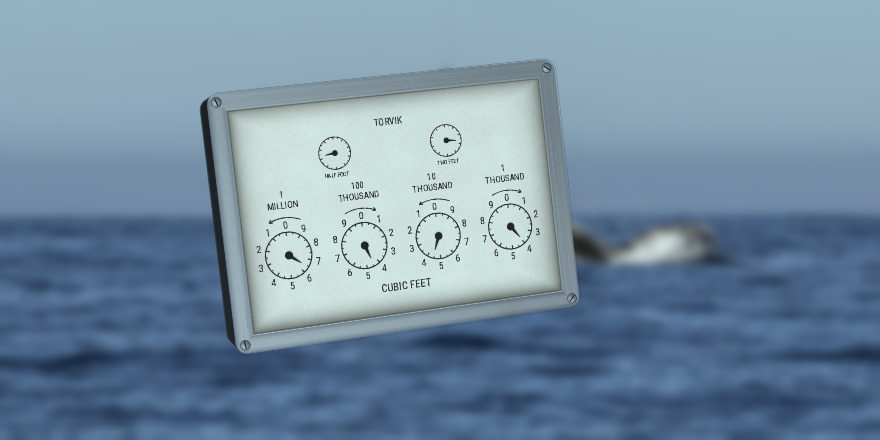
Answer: 644400 ft³
